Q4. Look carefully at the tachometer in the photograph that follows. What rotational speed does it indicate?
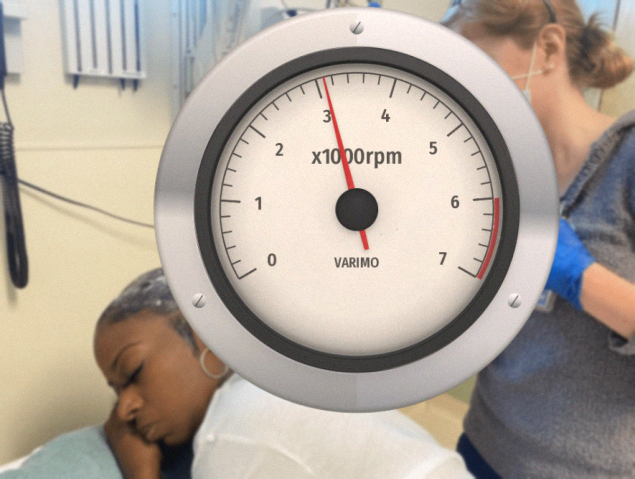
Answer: 3100 rpm
